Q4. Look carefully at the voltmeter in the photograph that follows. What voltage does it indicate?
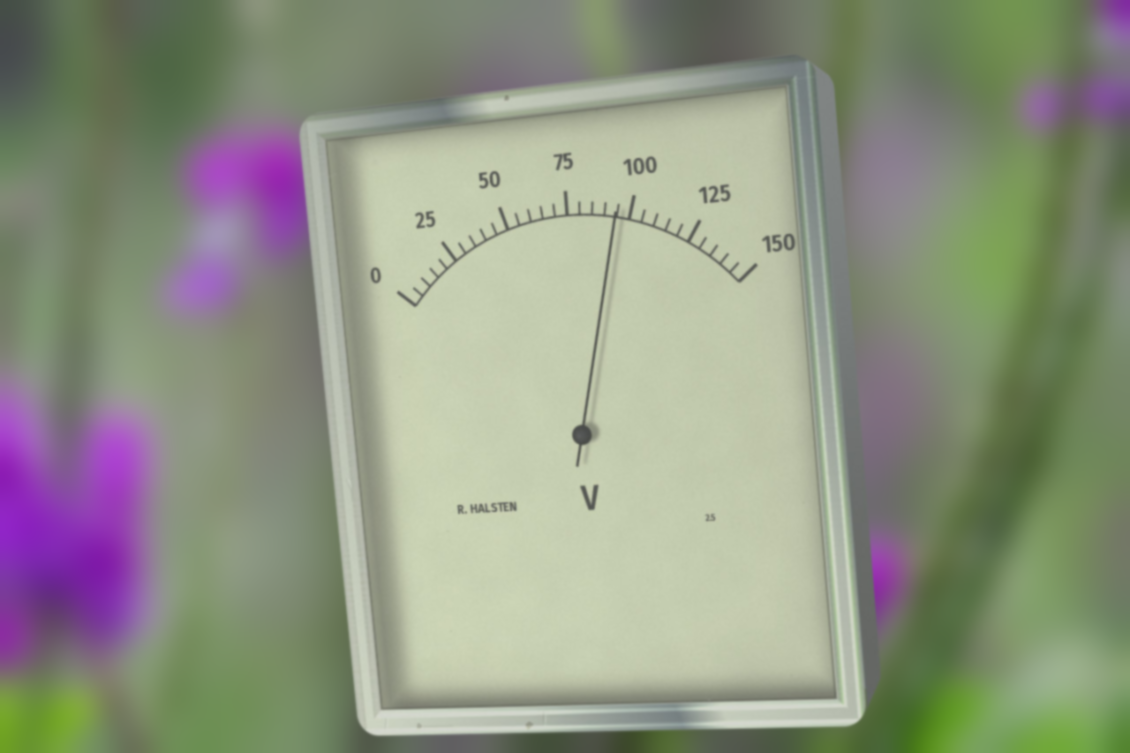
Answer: 95 V
